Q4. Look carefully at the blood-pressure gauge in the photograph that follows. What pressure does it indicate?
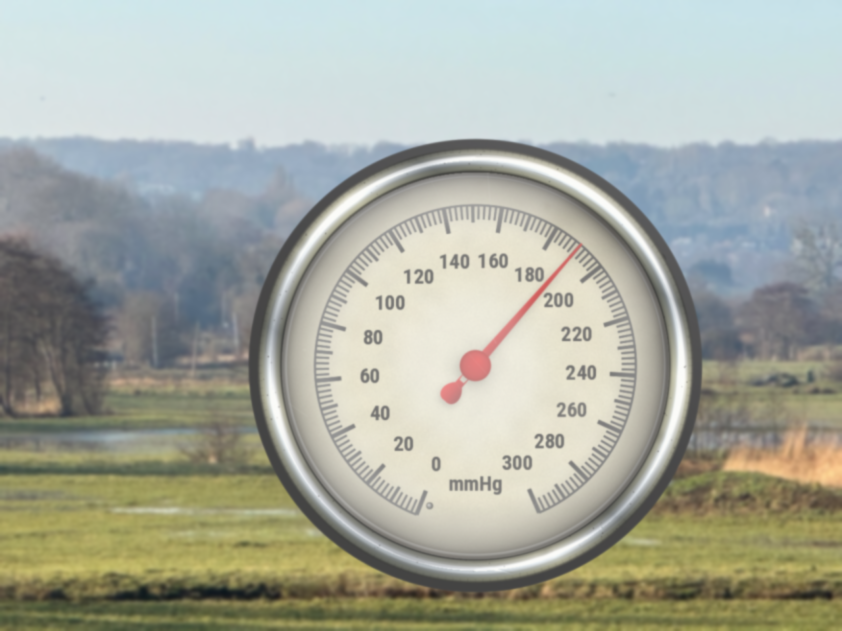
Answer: 190 mmHg
